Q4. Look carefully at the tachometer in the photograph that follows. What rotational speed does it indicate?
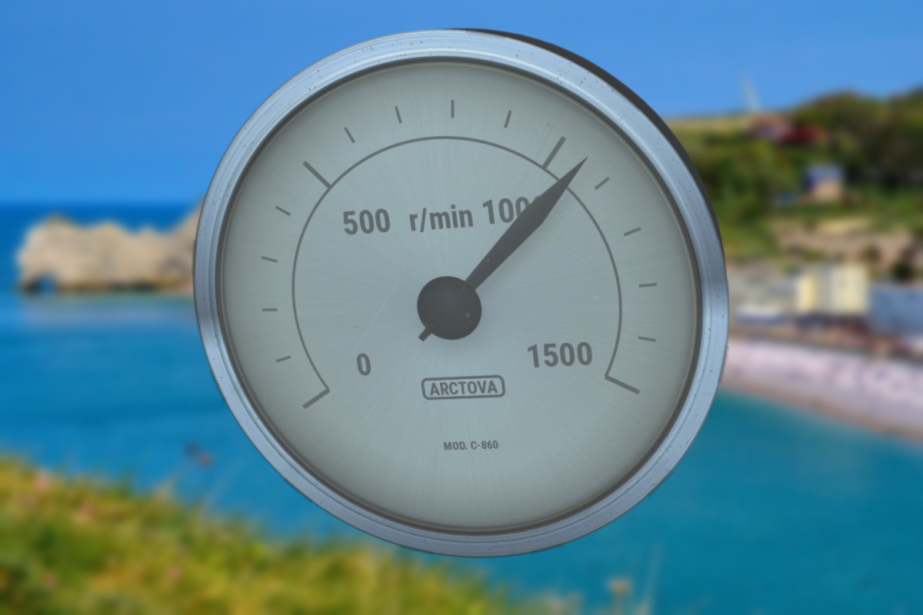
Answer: 1050 rpm
